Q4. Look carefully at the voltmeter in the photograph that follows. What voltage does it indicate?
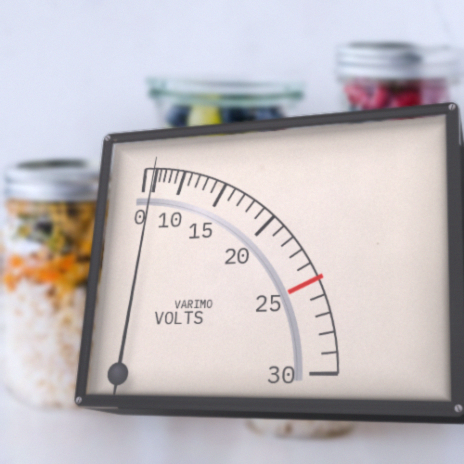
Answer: 5 V
